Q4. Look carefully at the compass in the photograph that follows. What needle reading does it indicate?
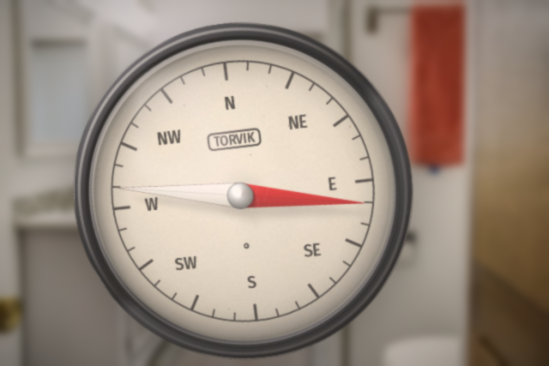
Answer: 100 °
